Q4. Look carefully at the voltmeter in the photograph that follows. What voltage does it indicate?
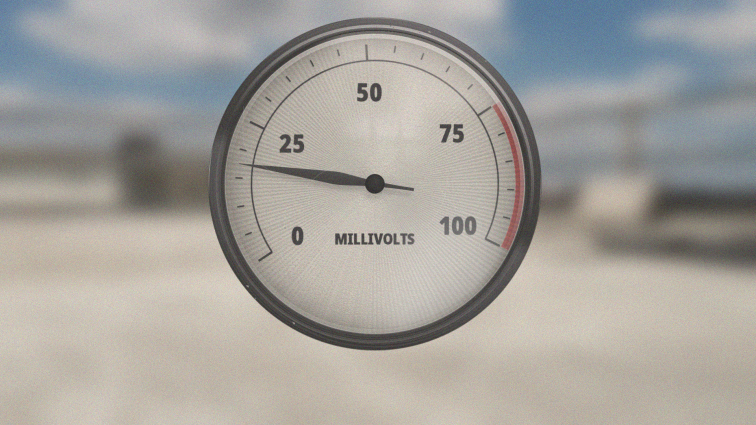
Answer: 17.5 mV
